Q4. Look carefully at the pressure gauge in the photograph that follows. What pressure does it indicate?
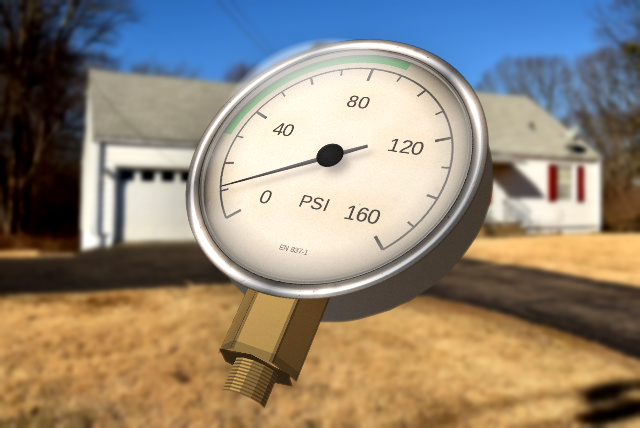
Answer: 10 psi
